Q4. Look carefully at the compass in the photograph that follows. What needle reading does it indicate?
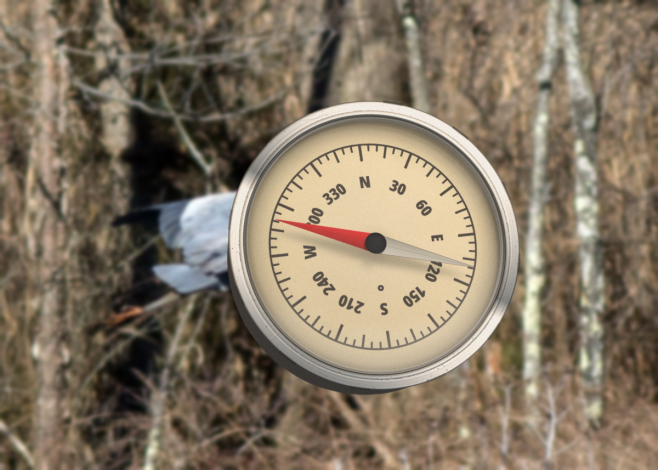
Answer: 290 °
